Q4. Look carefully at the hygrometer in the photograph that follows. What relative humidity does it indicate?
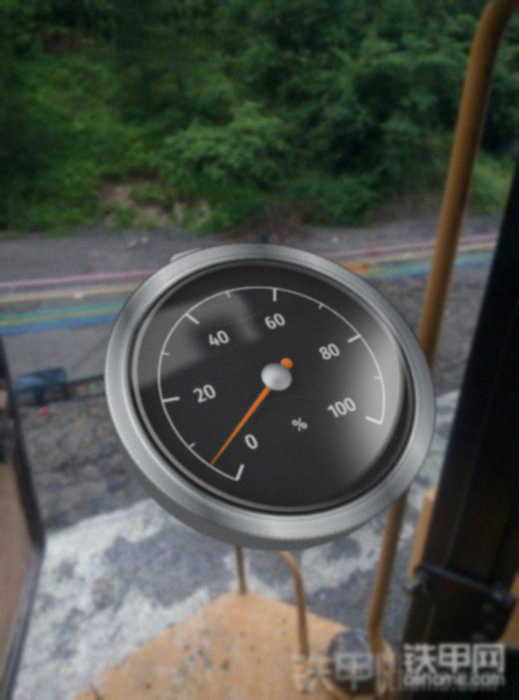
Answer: 5 %
